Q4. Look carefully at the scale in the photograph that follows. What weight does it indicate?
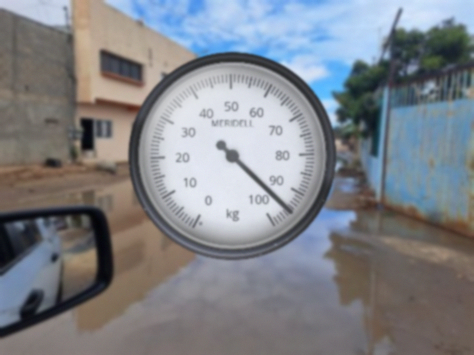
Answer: 95 kg
